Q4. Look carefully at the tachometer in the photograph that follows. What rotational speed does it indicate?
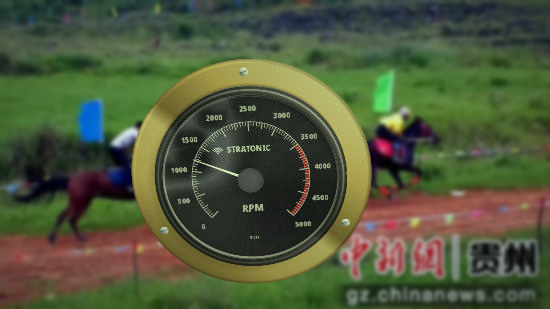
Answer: 1250 rpm
